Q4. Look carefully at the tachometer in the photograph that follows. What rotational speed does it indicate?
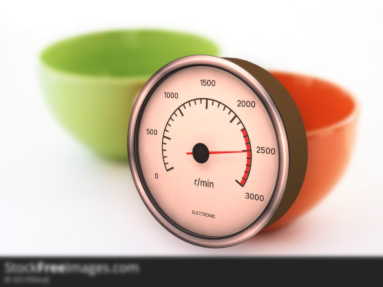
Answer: 2500 rpm
